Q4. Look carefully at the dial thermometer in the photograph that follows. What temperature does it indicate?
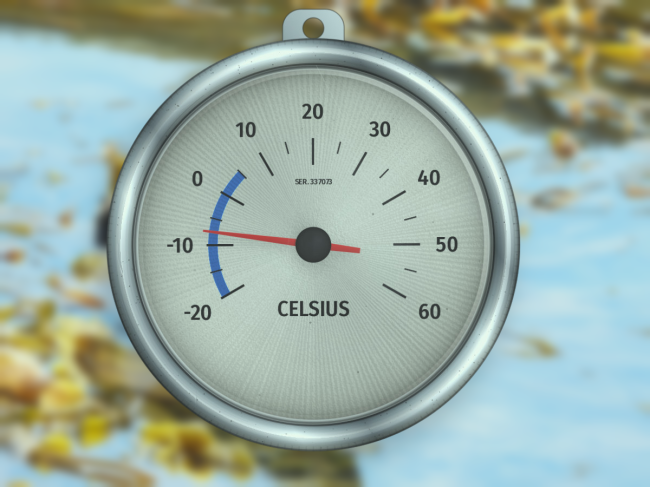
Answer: -7.5 °C
